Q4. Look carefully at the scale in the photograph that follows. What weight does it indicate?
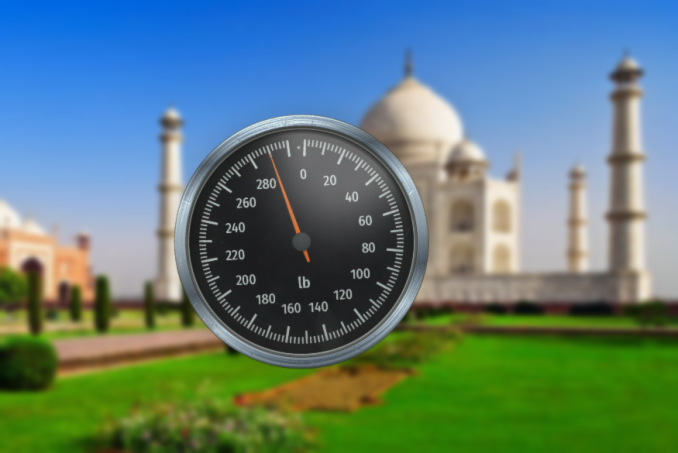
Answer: 290 lb
